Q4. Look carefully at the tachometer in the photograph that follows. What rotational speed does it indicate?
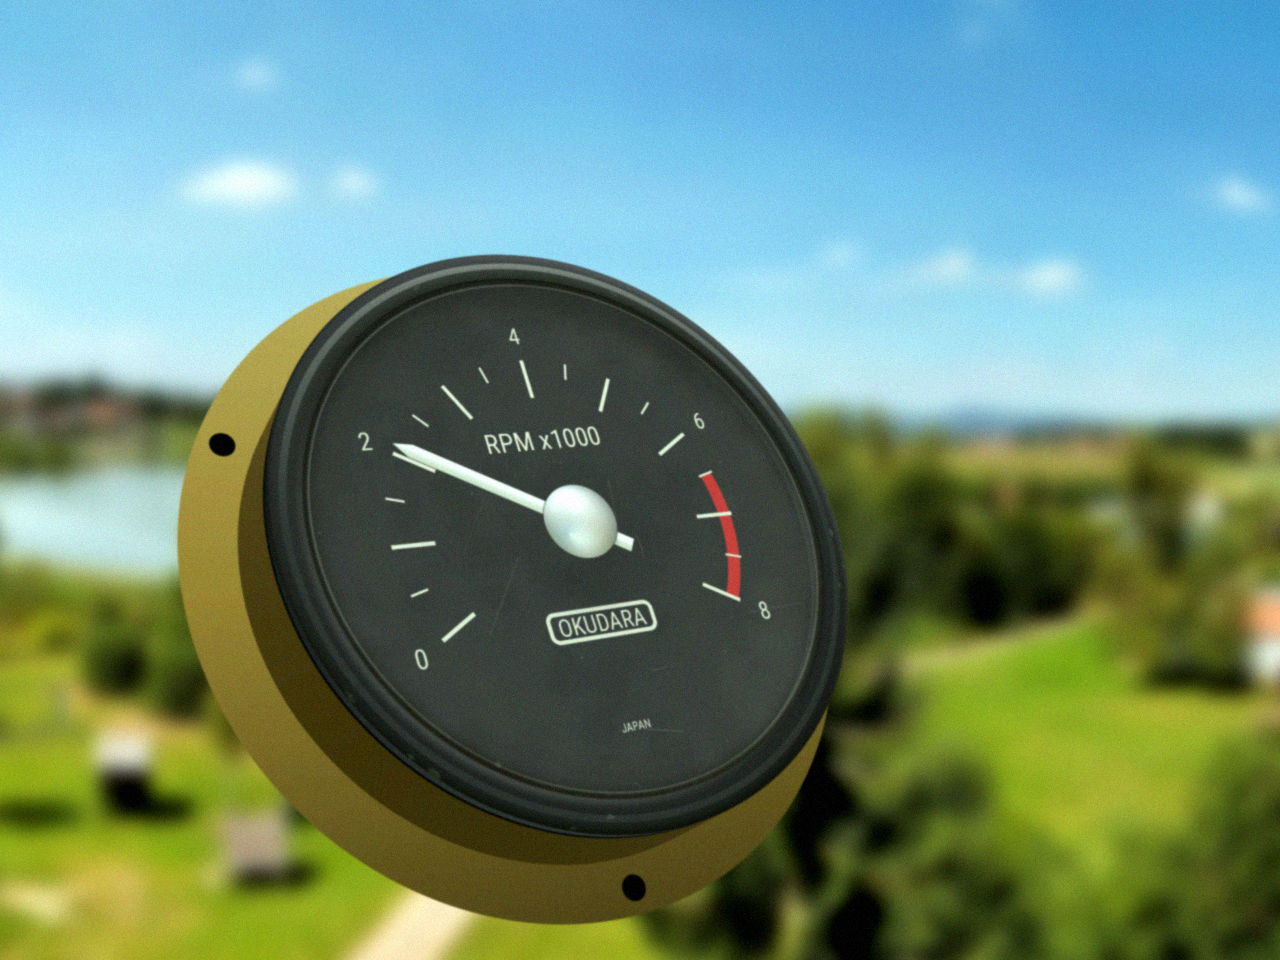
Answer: 2000 rpm
